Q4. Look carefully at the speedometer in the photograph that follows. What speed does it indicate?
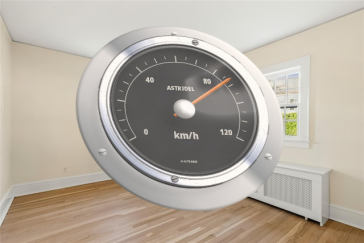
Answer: 87.5 km/h
